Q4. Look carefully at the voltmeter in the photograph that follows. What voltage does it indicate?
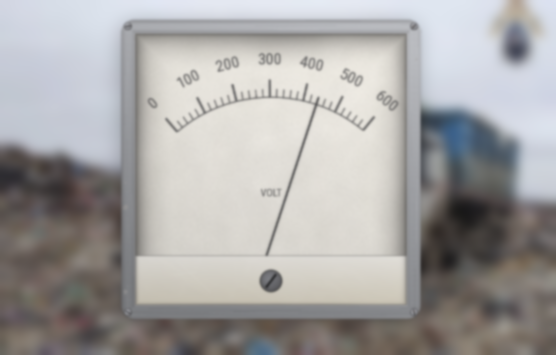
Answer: 440 V
